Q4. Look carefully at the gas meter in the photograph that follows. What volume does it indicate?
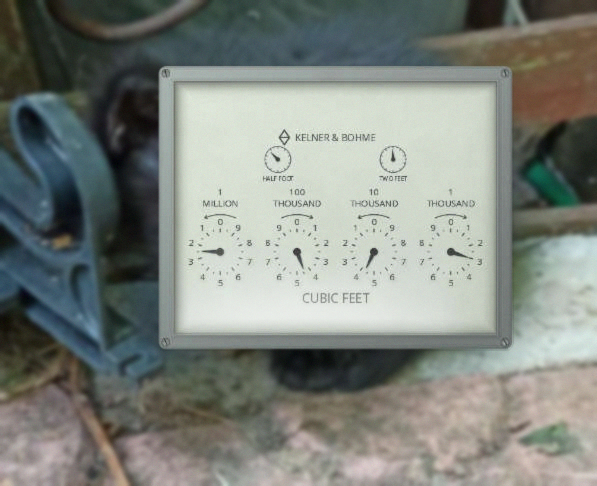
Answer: 244300 ft³
